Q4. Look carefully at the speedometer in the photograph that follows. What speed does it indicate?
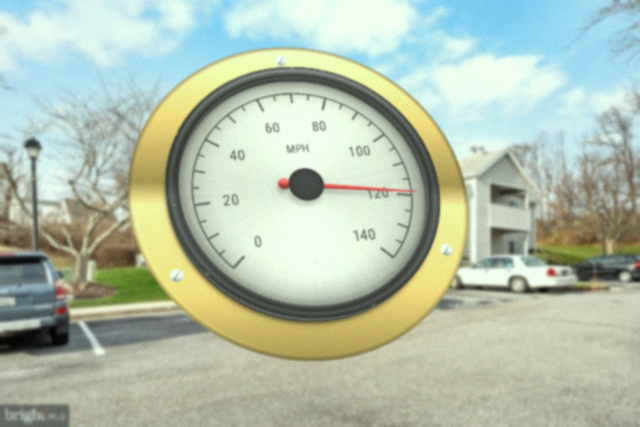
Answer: 120 mph
